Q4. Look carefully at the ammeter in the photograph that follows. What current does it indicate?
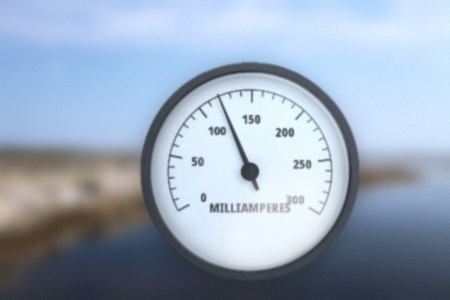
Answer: 120 mA
